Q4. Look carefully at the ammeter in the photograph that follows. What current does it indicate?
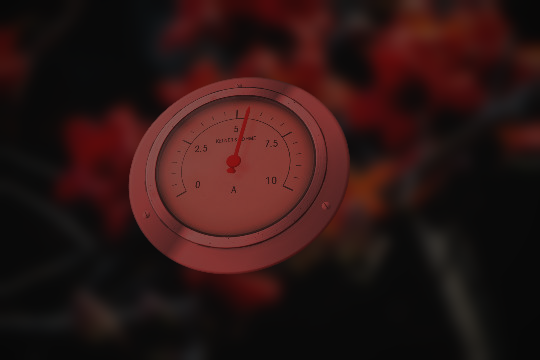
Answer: 5.5 A
